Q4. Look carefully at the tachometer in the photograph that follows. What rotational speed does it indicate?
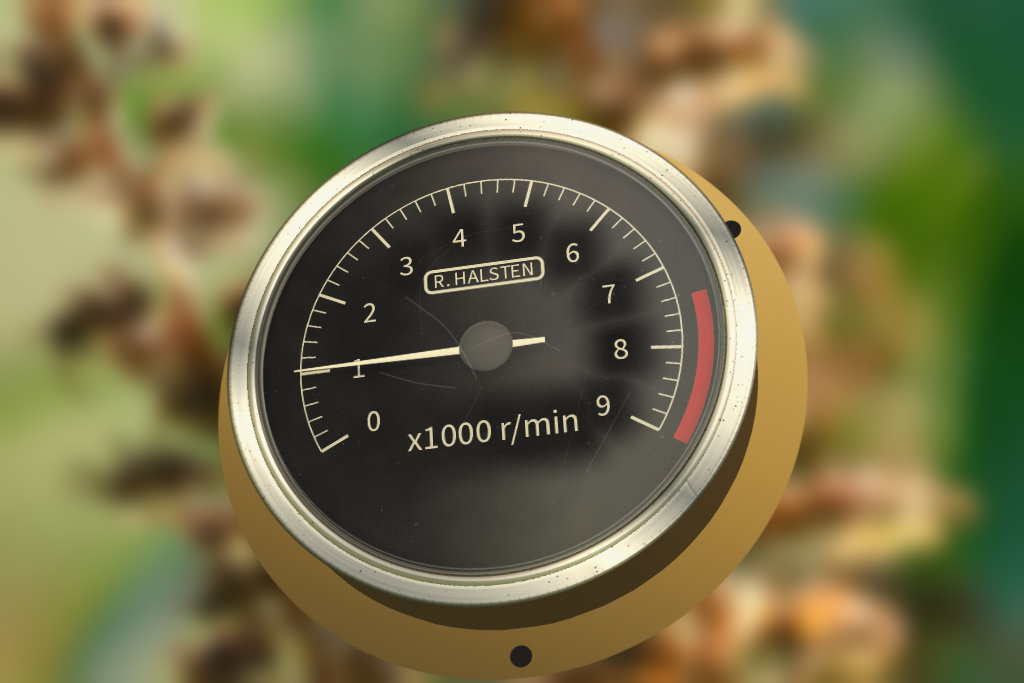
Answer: 1000 rpm
